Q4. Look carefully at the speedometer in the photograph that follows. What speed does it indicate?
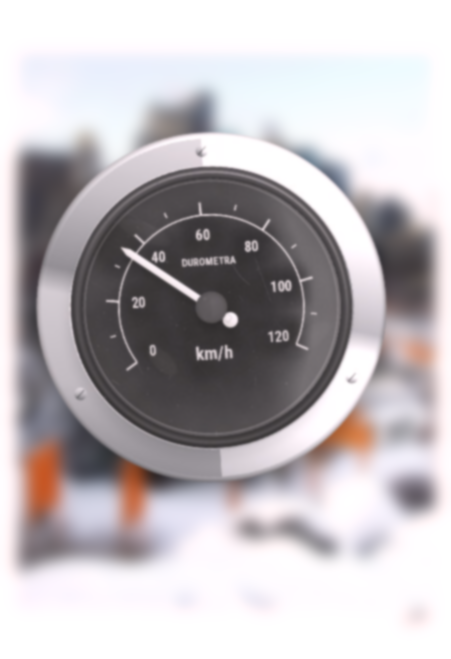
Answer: 35 km/h
